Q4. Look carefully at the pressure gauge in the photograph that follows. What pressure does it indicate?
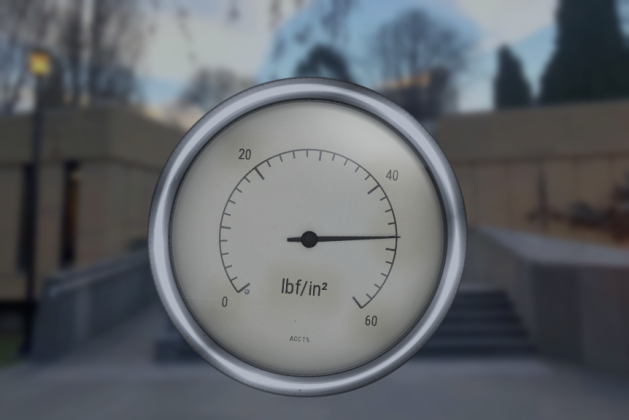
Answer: 48 psi
